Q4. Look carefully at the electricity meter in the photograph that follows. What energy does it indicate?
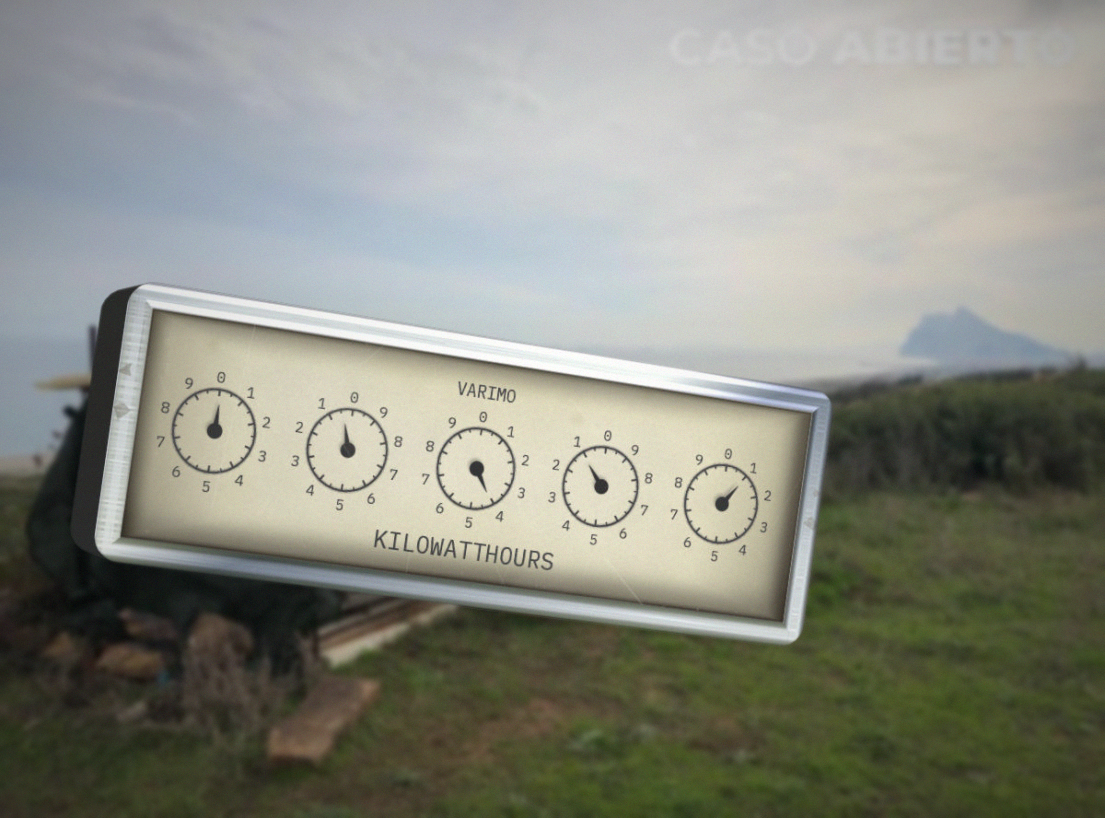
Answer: 411 kWh
